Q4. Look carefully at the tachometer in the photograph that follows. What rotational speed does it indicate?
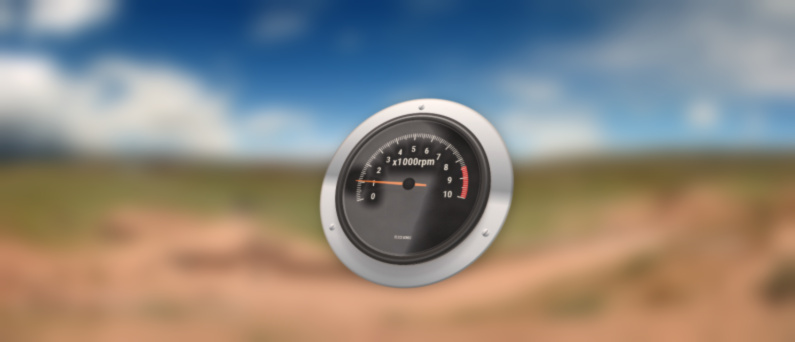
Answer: 1000 rpm
